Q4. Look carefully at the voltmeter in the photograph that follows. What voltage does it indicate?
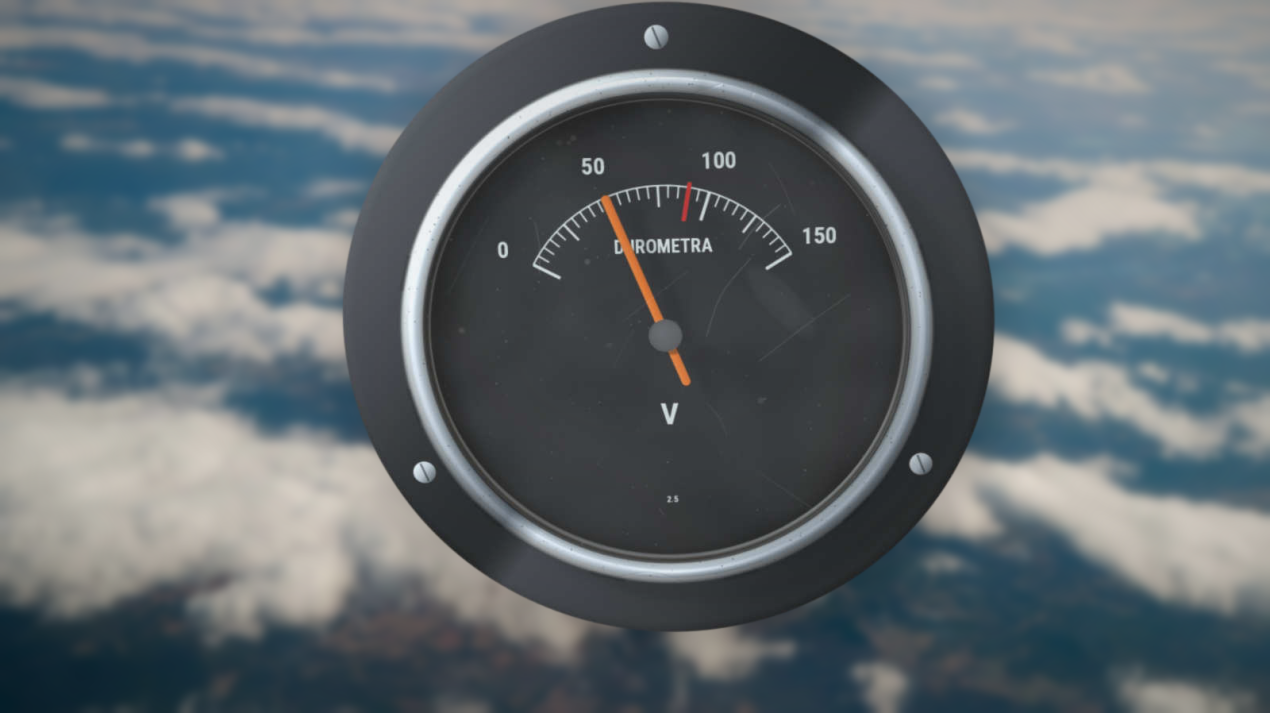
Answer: 50 V
